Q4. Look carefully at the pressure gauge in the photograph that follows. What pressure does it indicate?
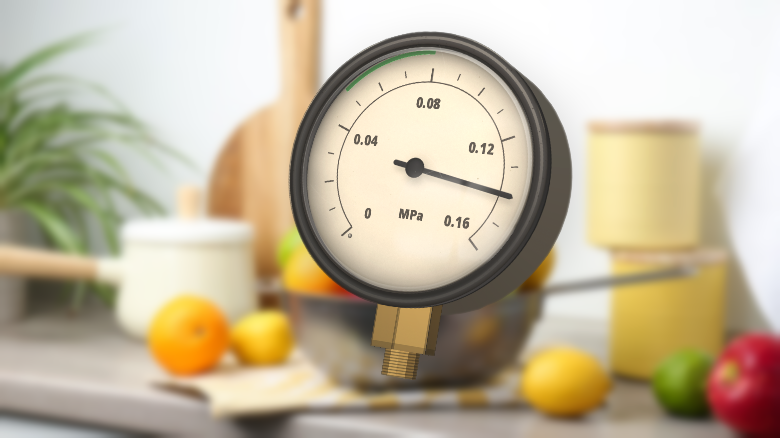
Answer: 0.14 MPa
